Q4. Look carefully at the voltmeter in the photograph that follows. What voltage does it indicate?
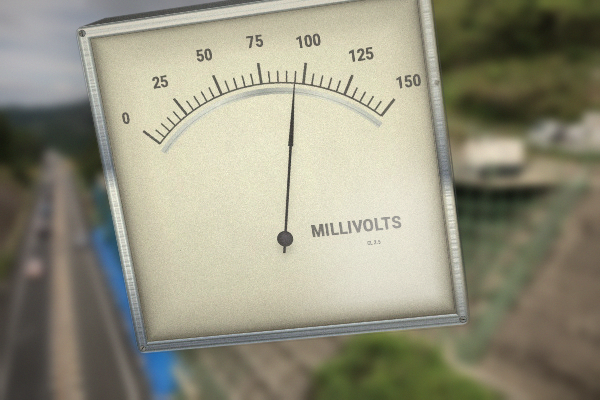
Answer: 95 mV
